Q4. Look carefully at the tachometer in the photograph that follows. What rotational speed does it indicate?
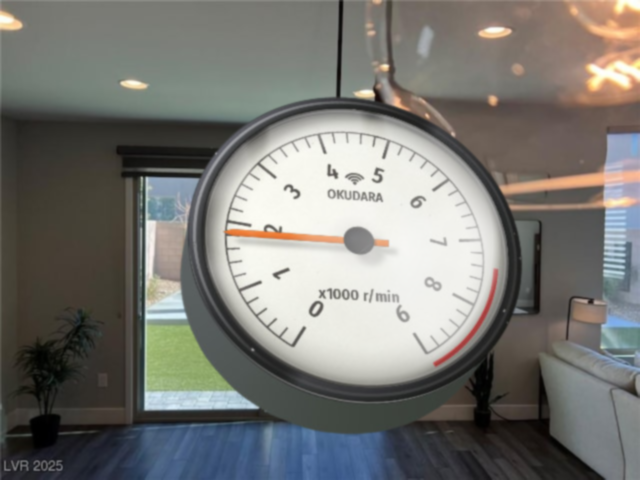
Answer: 1800 rpm
